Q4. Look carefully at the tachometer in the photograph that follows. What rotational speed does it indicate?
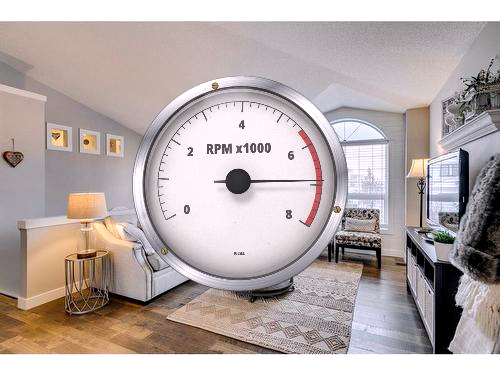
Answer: 6900 rpm
